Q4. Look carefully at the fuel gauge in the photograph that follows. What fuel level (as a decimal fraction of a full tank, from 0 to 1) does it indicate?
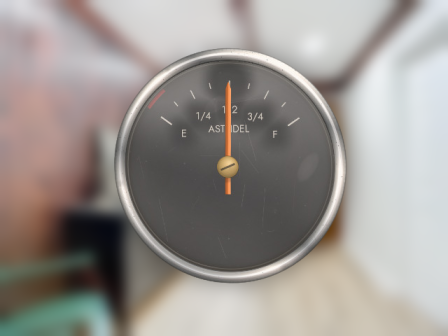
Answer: 0.5
